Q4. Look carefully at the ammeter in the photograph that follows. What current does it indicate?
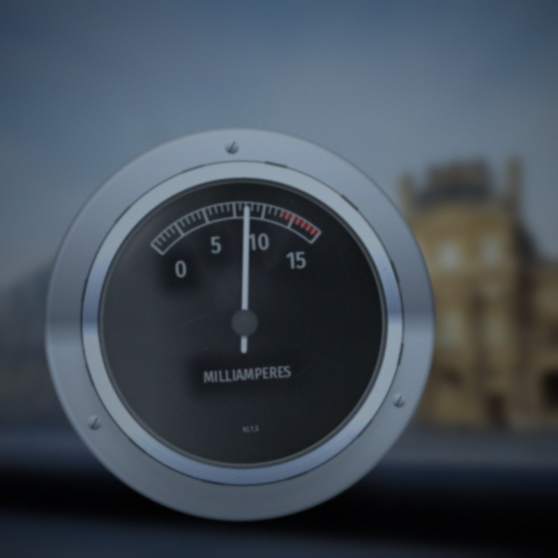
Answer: 8.5 mA
